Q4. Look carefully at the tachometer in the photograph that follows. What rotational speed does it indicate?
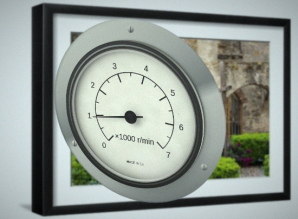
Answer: 1000 rpm
